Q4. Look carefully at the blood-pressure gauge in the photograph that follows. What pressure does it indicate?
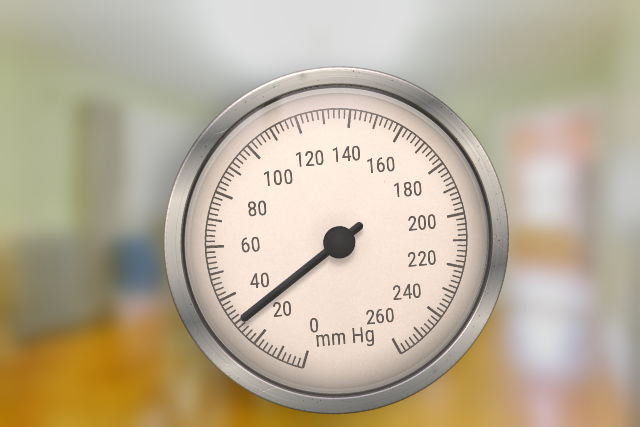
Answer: 30 mmHg
